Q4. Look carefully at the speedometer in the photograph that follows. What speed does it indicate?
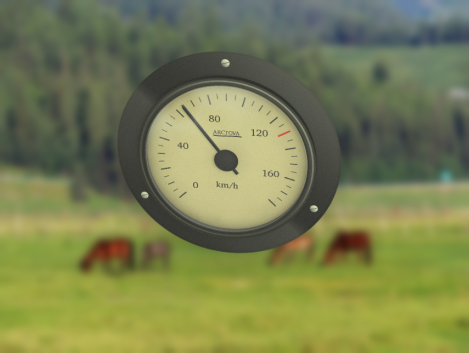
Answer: 65 km/h
